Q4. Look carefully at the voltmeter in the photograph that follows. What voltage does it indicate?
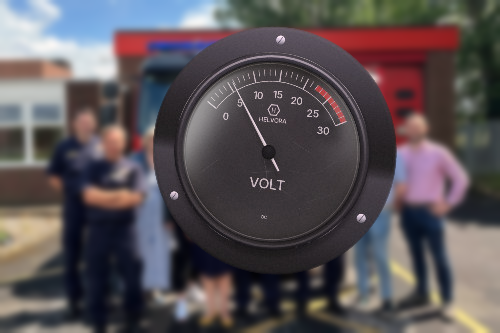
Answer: 6 V
